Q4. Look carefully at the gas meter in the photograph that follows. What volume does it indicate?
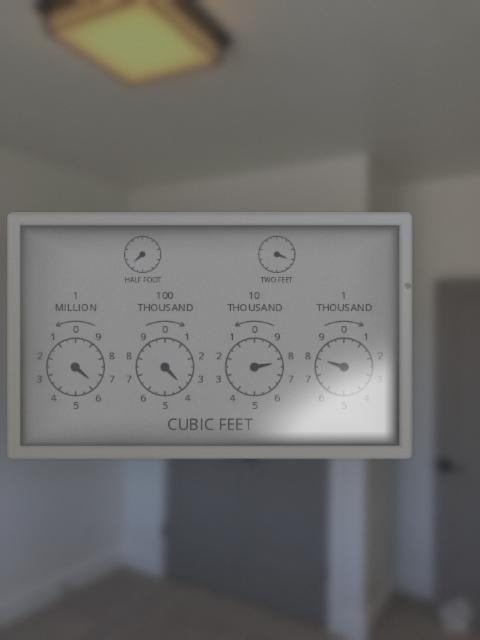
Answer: 637800 ft³
